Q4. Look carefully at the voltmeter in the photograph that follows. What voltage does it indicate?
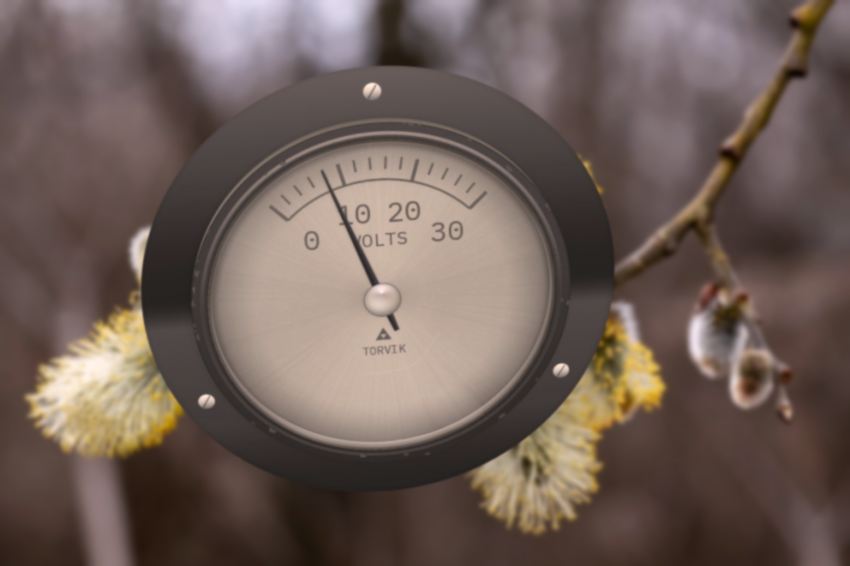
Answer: 8 V
